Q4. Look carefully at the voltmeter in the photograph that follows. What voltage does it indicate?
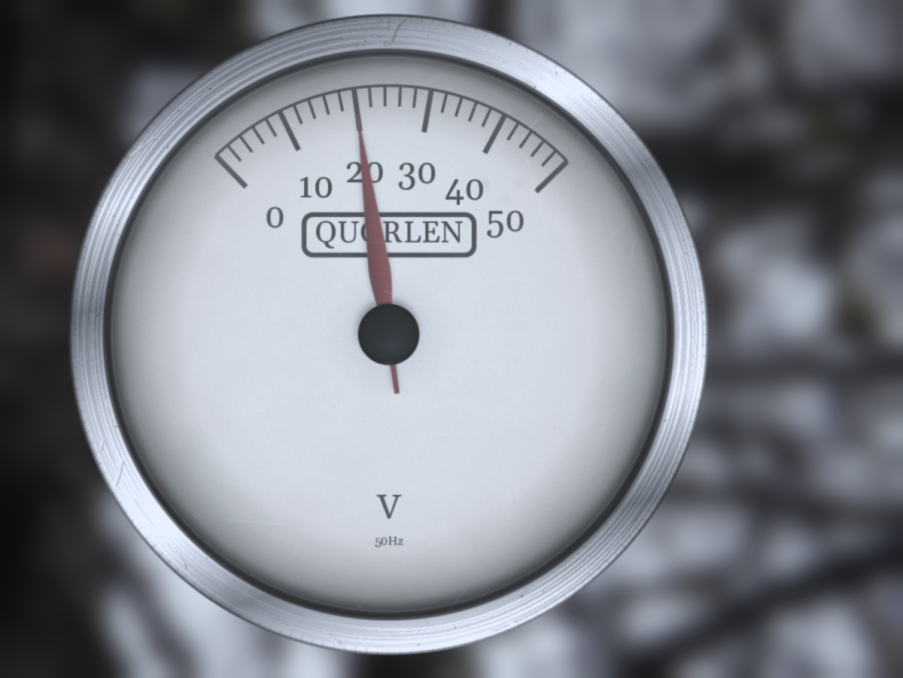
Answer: 20 V
